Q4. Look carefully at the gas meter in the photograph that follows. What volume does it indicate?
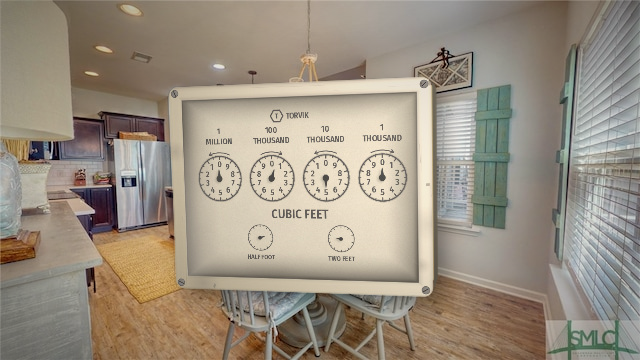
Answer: 5000 ft³
